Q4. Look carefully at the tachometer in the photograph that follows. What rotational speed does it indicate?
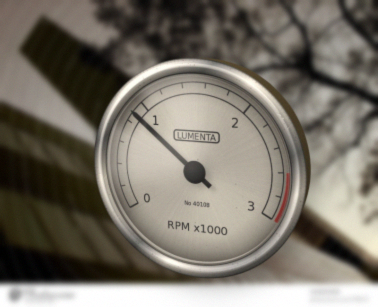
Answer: 900 rpm
